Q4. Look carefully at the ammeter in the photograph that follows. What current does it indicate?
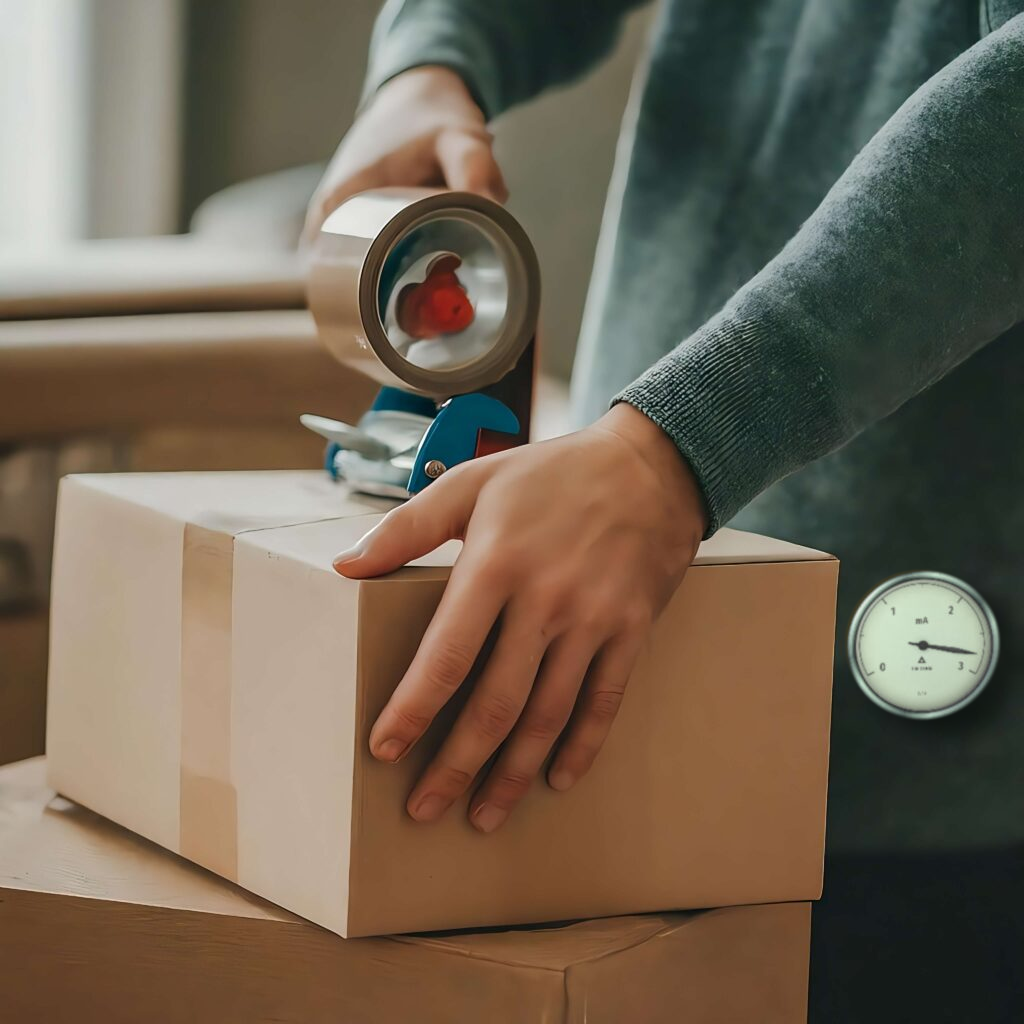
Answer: 2.75 mA
